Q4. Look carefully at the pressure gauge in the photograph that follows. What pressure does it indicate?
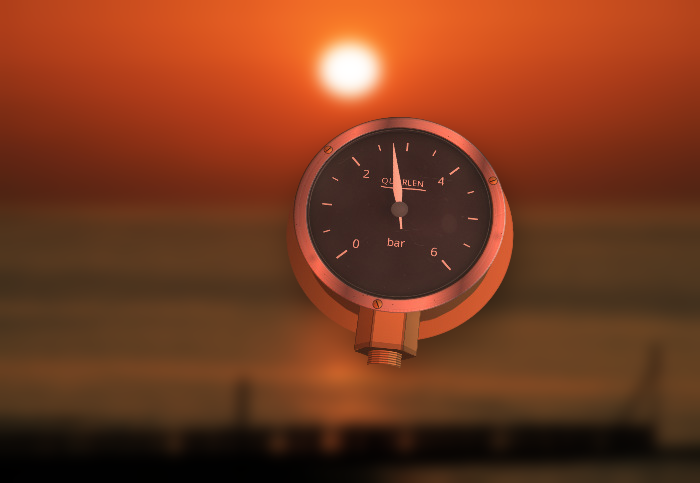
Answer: 2.75 bar
